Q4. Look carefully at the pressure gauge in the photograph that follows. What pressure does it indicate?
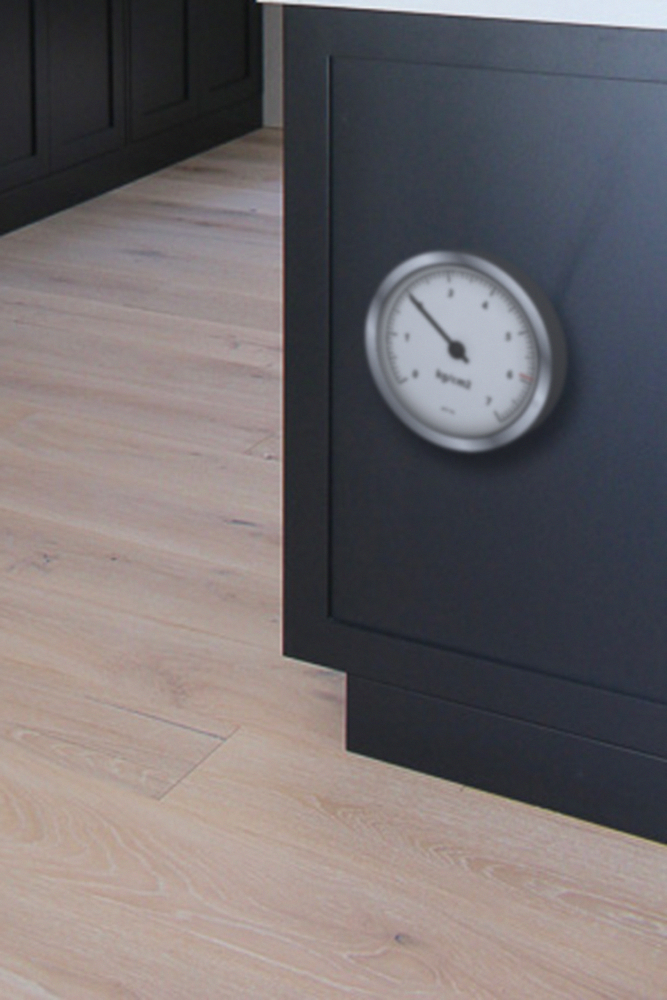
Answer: 2 kg/cm²
